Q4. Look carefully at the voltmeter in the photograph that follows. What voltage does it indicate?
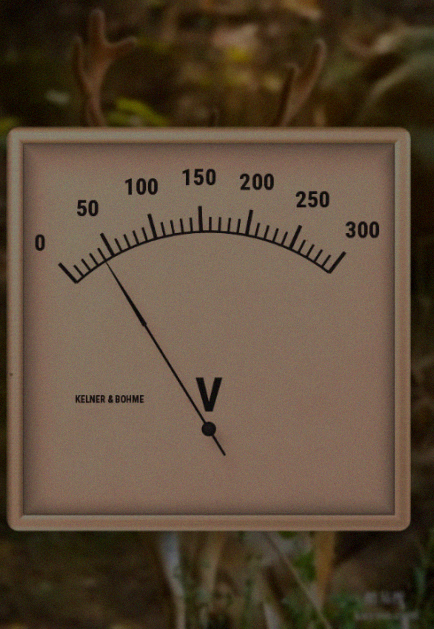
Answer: 40 V
